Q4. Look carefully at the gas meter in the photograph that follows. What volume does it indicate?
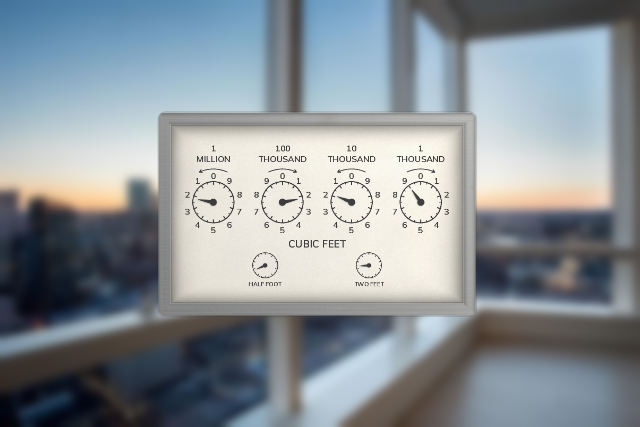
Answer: 221900 ft³
